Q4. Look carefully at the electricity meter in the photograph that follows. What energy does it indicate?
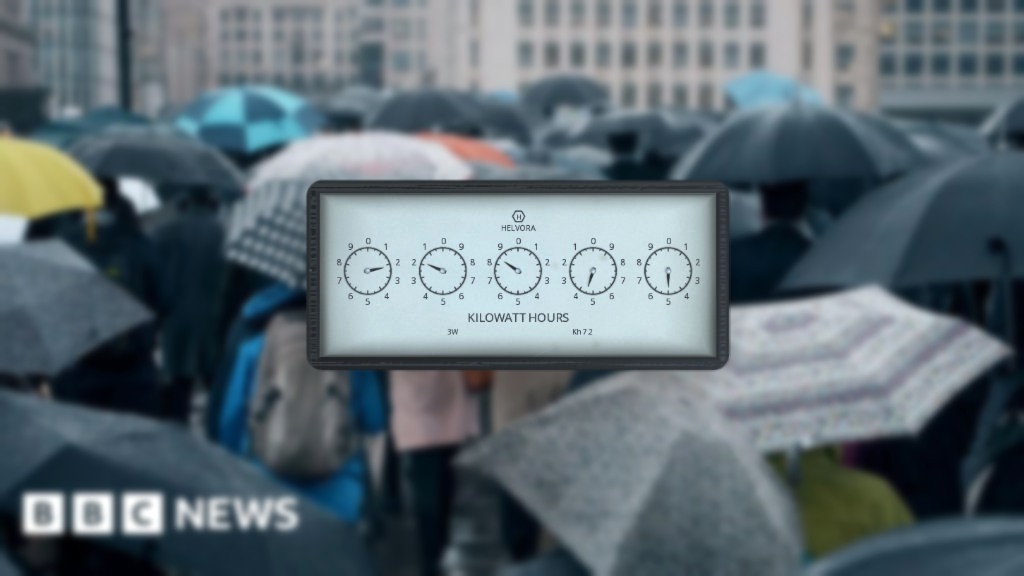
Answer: 21845 kWh
